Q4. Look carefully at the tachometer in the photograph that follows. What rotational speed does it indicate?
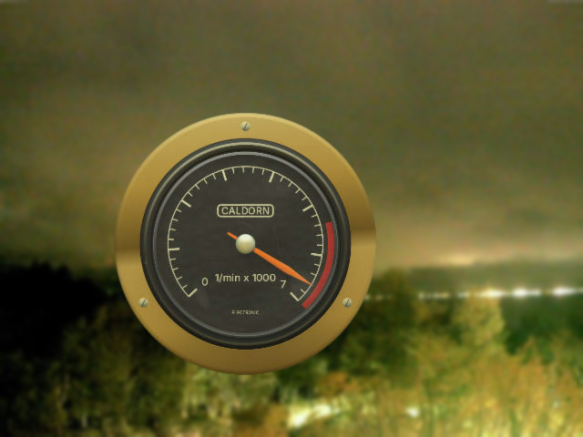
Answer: 6600 rpm
